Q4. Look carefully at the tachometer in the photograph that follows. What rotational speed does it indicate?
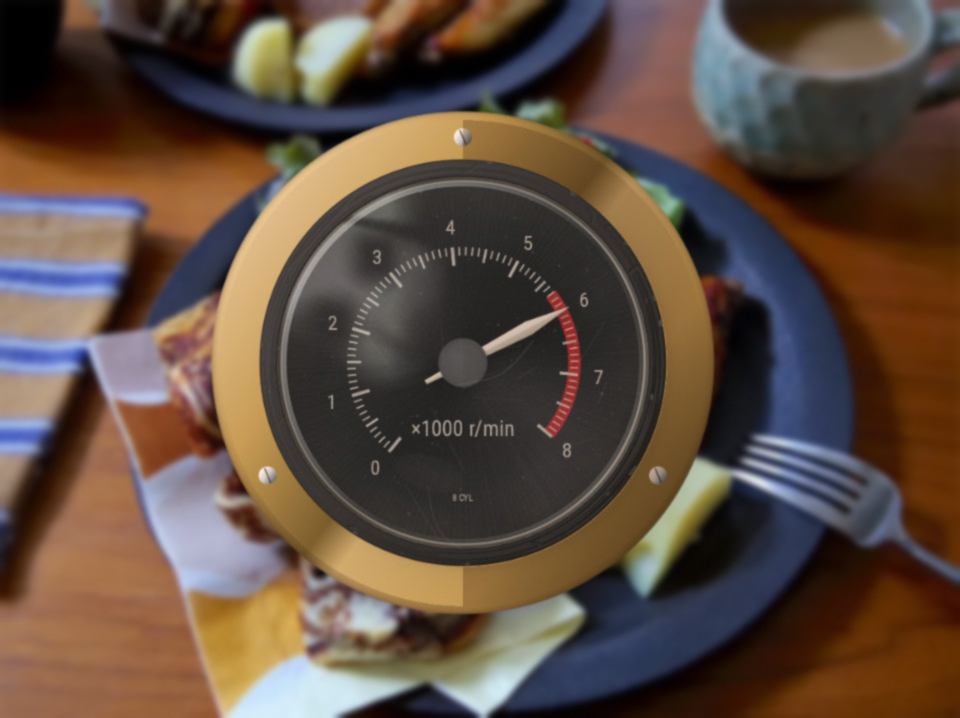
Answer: 6000 rpm
